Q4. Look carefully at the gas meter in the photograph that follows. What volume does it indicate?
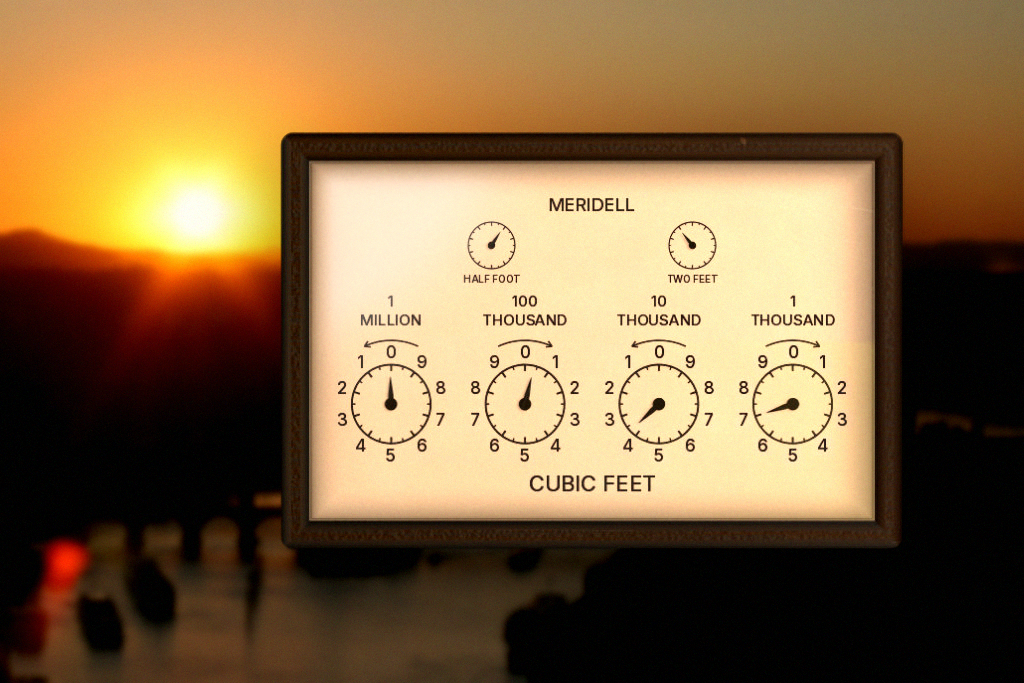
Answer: 3700 ft³
